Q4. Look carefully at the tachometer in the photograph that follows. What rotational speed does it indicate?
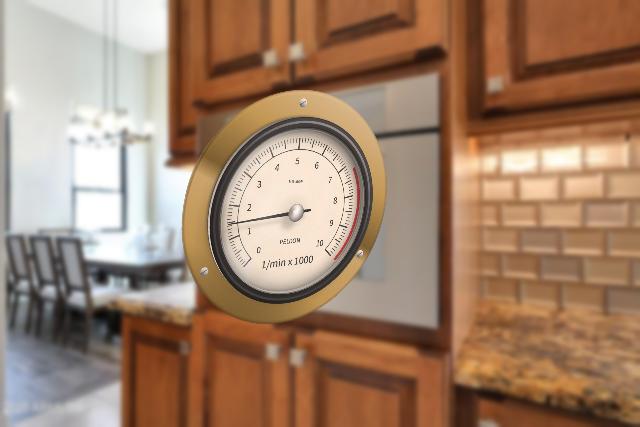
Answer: 1500 rpm
